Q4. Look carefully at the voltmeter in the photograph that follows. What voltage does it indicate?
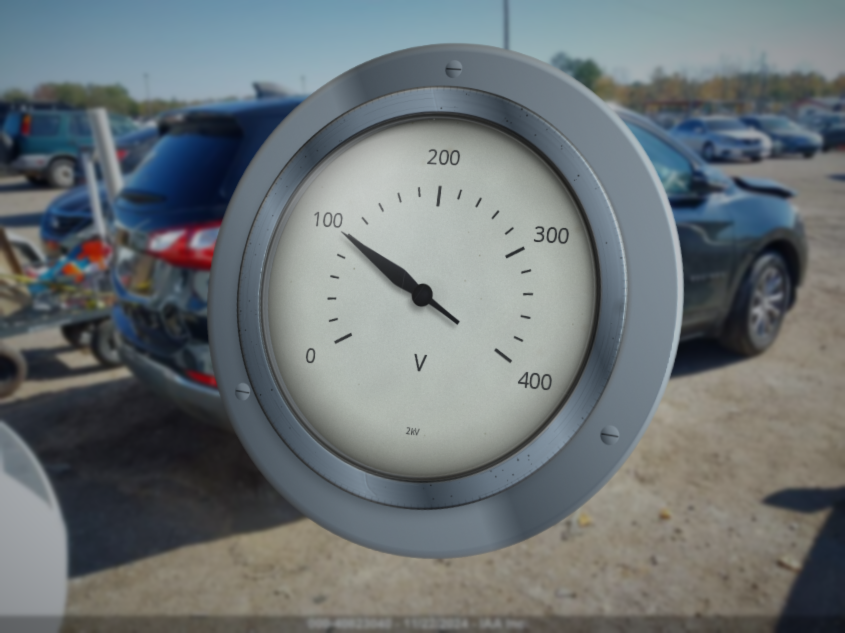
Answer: 100 V
